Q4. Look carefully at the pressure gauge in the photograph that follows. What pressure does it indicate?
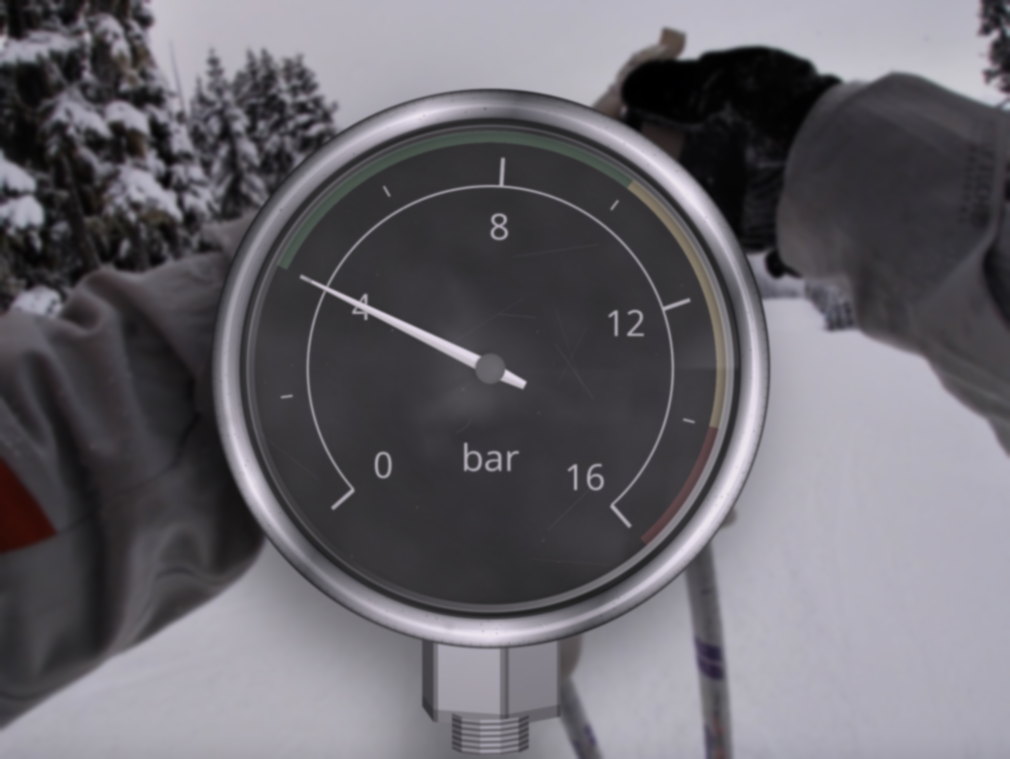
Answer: 4 bar
